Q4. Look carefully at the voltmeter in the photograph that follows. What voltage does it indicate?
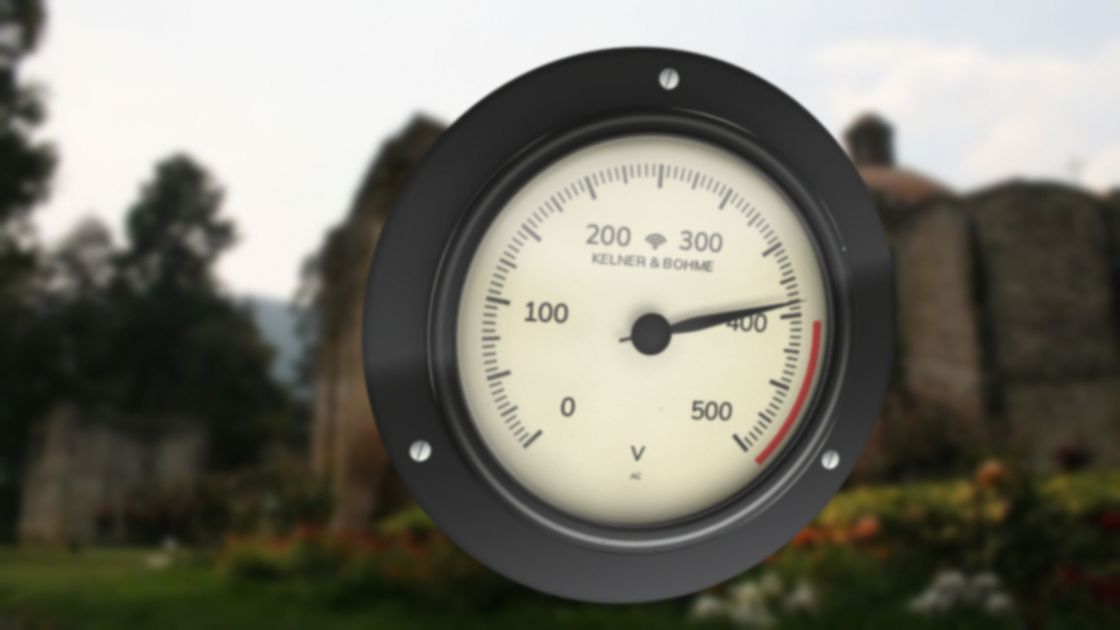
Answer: 390 V
